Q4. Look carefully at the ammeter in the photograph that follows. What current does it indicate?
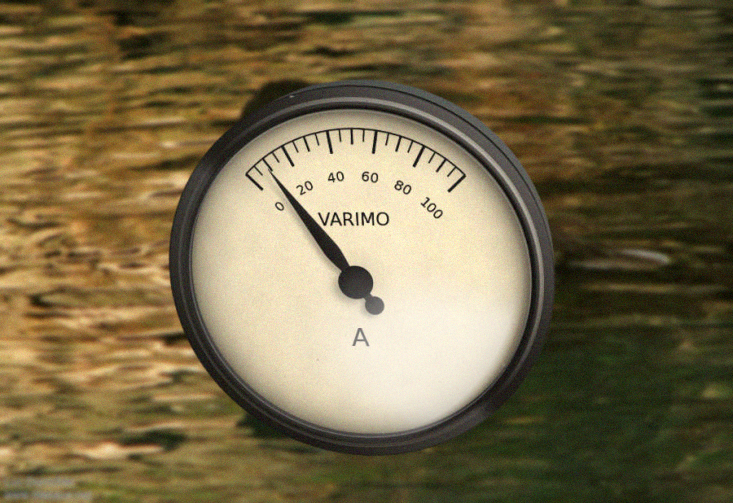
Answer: 10 A
